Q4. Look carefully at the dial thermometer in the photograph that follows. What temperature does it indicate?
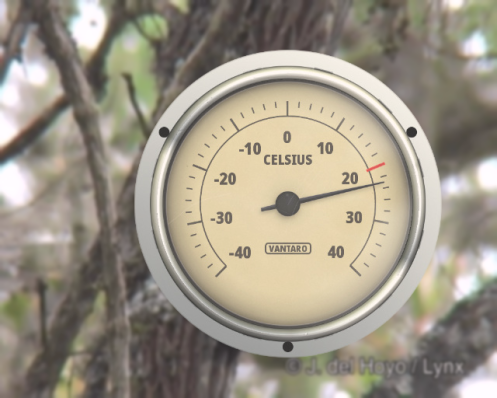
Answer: 23 °C
